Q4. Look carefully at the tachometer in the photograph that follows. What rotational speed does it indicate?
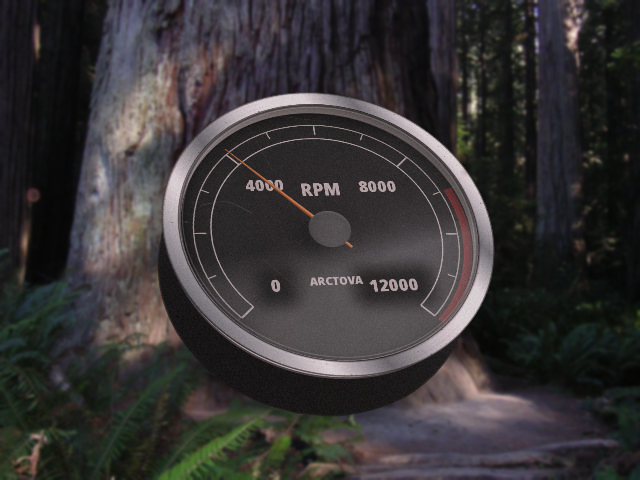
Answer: 4000 rpm
